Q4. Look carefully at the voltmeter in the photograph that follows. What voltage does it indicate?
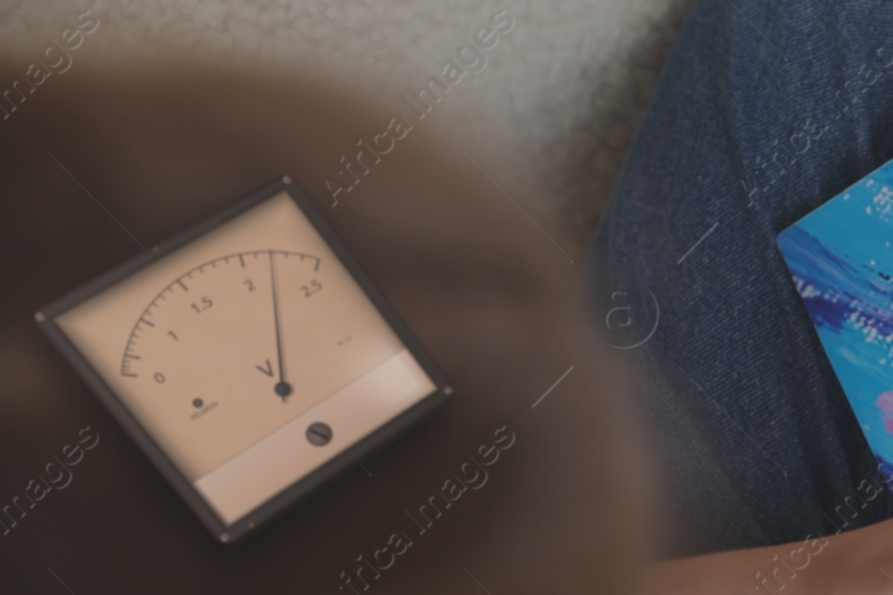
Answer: 2.2 V
